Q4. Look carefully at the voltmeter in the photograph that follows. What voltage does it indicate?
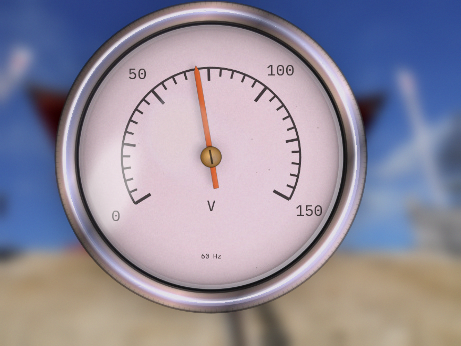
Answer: 70 V
